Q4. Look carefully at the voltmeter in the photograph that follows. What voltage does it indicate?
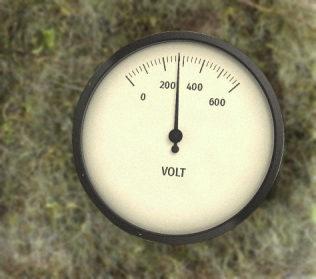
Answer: 280 V
